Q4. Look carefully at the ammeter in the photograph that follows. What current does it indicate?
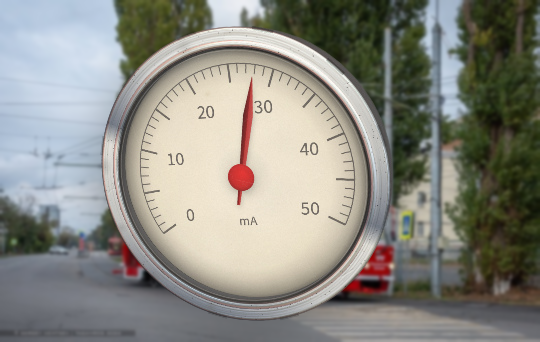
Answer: 28 mA
